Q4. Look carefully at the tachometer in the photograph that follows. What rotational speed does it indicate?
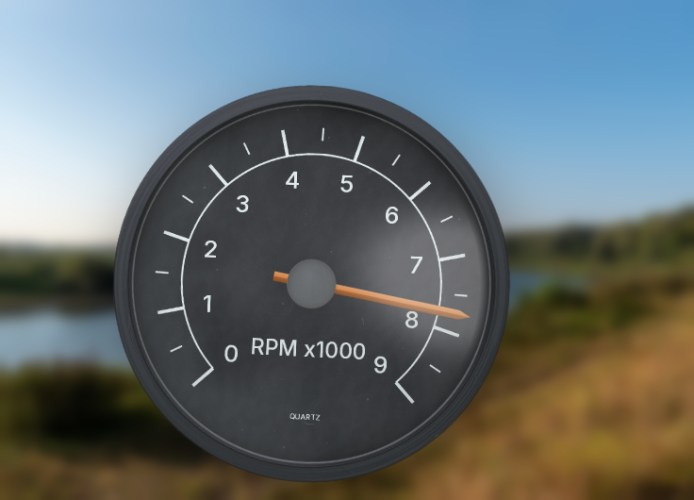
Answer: 7750 rpm
